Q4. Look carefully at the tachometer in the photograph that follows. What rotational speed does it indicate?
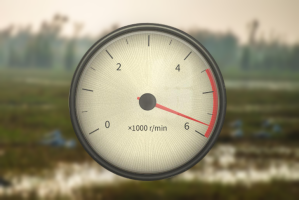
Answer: 5750 rpm
